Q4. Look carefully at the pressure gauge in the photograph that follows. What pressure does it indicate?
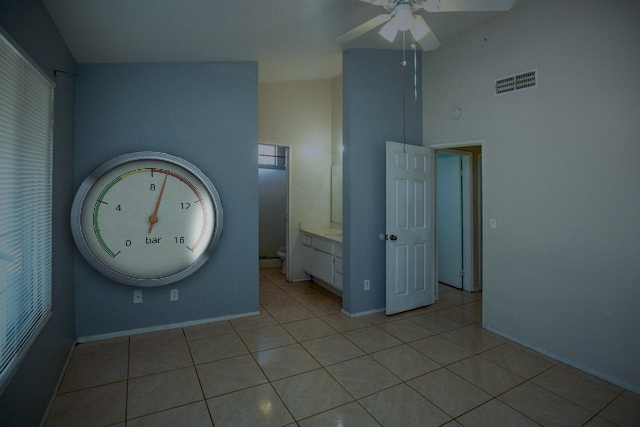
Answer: 9 bar
